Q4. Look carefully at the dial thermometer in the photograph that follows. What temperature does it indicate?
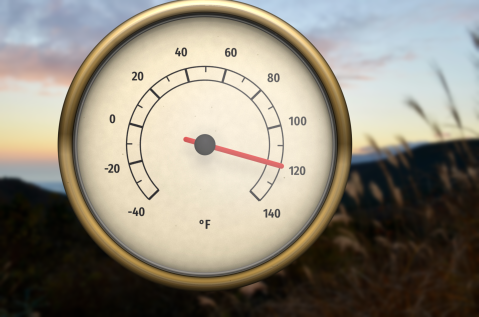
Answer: 120 °F
